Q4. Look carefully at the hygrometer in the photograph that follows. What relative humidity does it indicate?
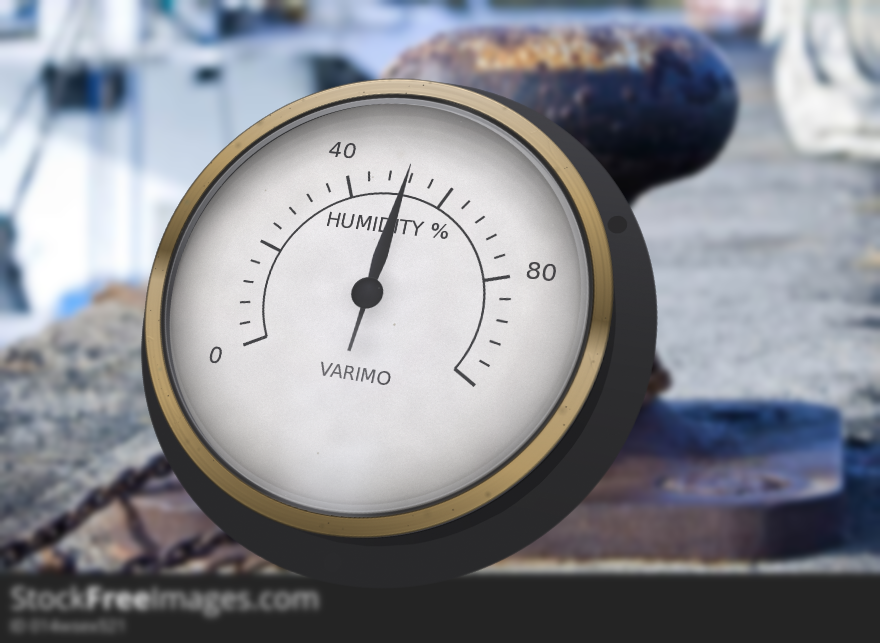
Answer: 52 %
